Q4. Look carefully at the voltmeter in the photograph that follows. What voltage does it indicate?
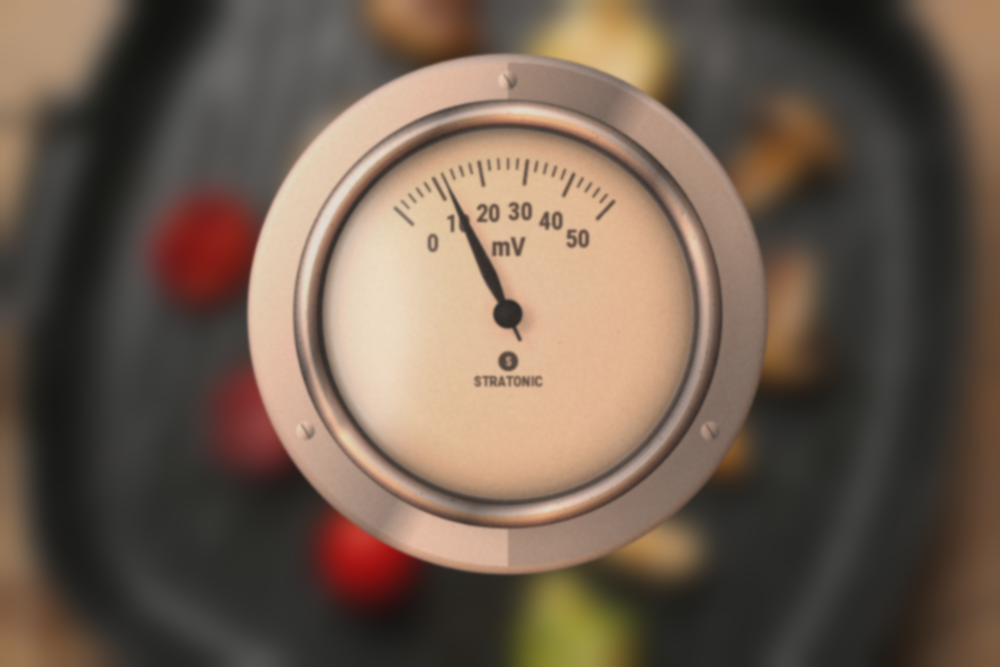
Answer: 12 mV
